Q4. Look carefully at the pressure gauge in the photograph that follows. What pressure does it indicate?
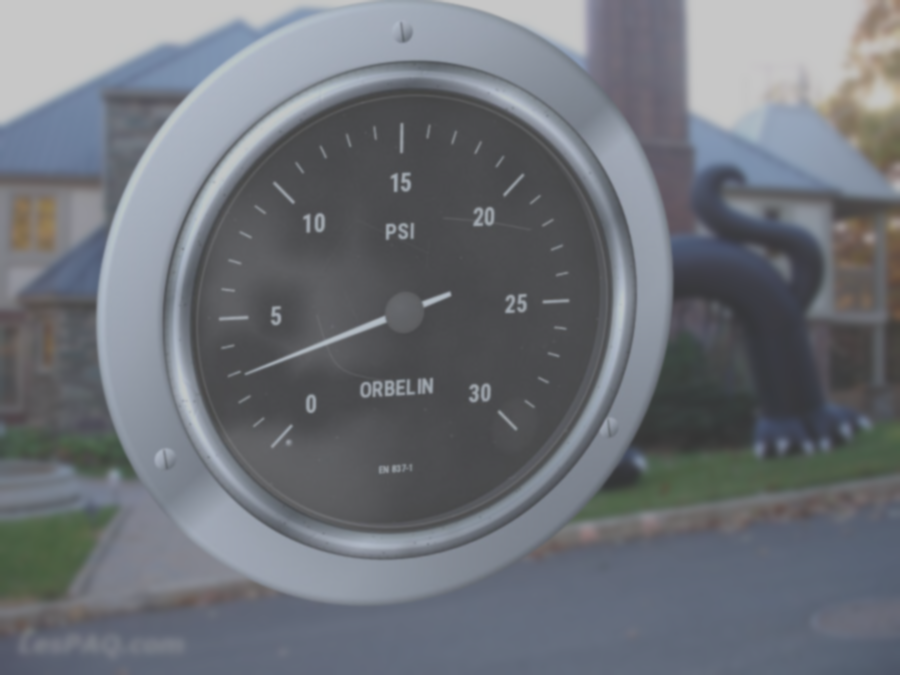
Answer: 3 psi
